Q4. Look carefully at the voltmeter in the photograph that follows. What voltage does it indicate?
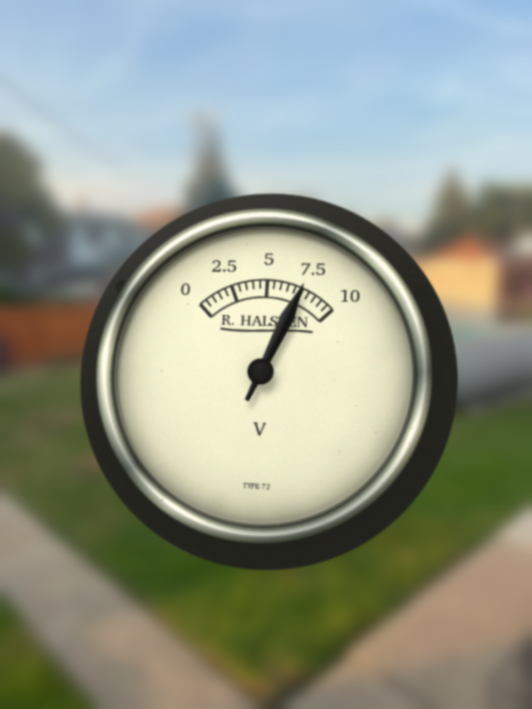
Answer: 7.5 V
